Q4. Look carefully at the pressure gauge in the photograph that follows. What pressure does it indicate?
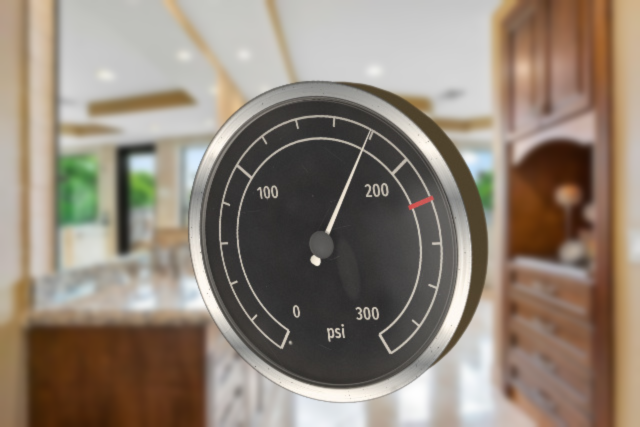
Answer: 180 psi
